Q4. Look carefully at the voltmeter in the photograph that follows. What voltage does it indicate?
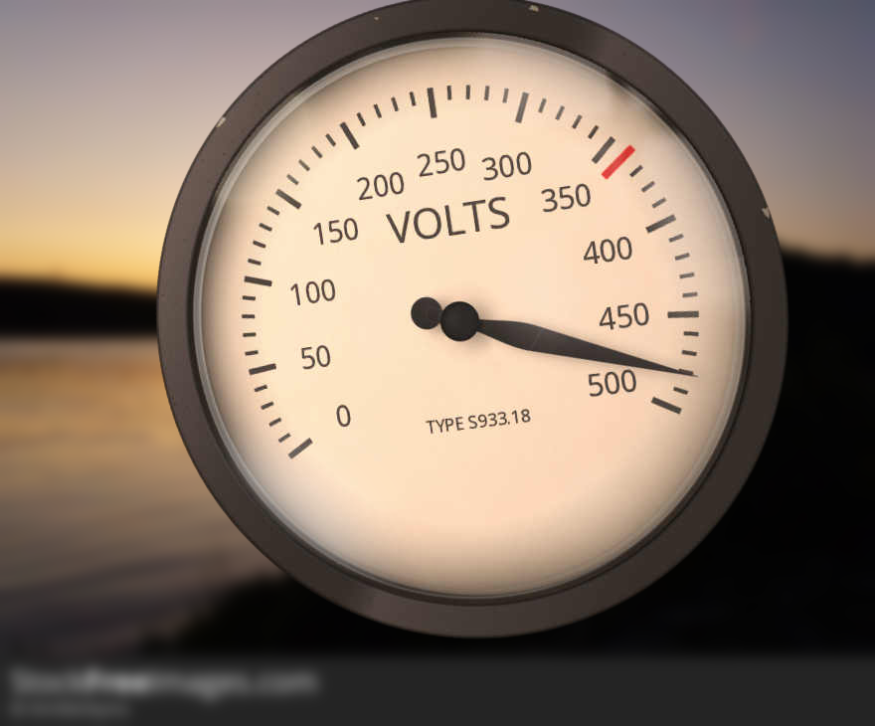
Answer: 480 V
